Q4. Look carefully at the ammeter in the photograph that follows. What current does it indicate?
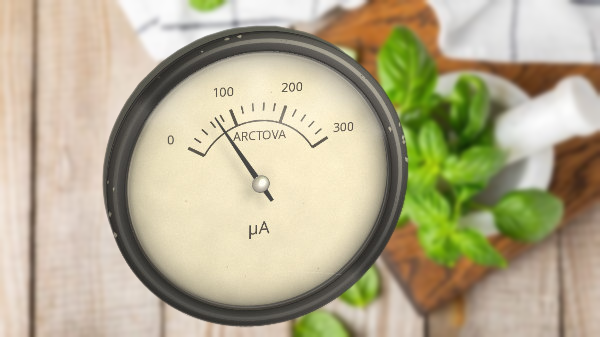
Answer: 70 µA
